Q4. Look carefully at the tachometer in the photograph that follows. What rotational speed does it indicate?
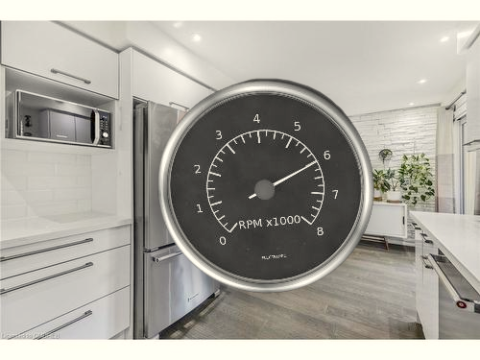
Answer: 6000 rpm
